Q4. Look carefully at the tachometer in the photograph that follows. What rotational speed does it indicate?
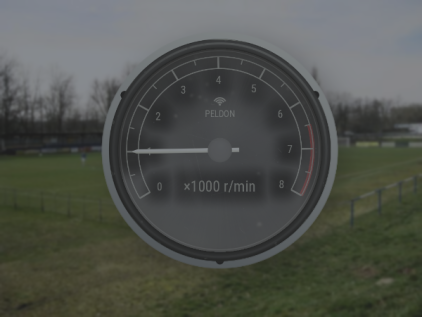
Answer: 1000 rpm
